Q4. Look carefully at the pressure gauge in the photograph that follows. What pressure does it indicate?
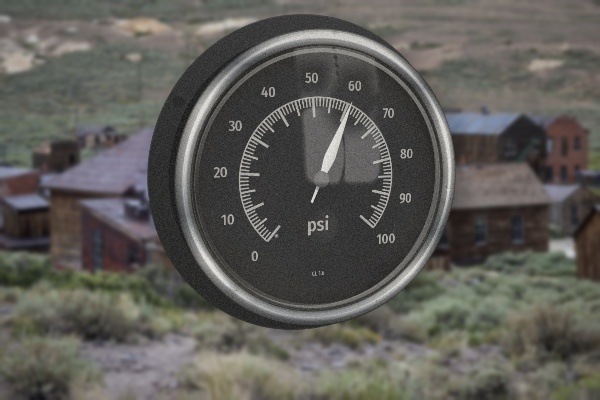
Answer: 60 psi
